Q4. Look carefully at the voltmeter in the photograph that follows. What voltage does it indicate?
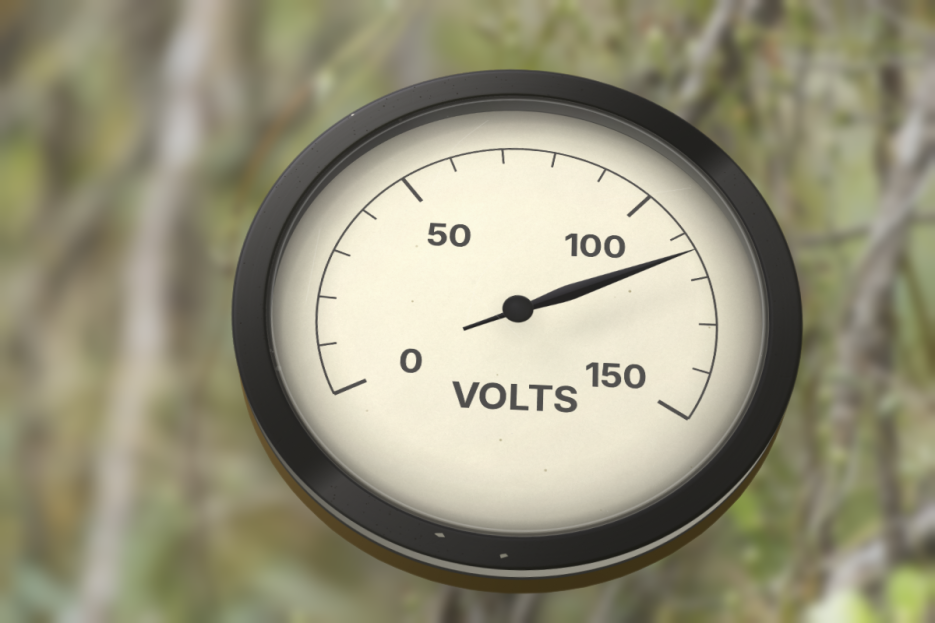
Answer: 115 V
